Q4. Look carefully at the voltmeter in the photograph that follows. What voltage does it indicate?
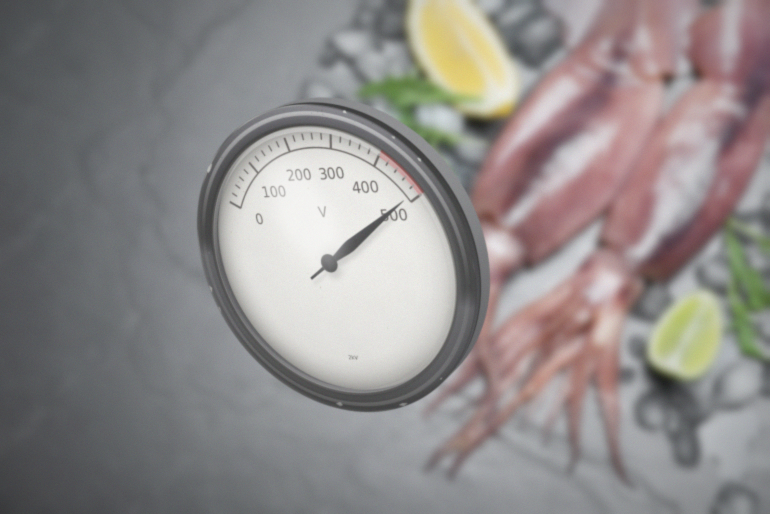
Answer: 490 V
